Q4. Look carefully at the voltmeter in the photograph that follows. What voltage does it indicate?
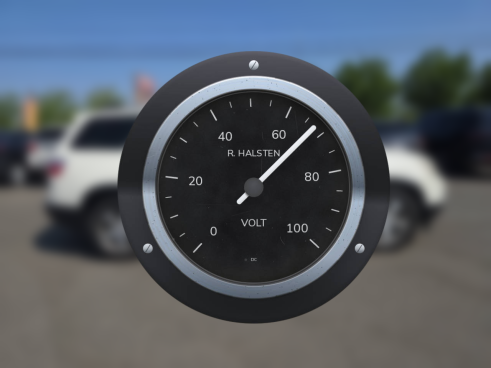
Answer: 67.5 V
